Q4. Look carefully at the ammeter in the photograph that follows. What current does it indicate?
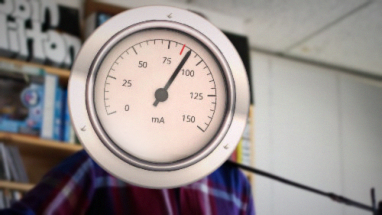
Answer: 90 mA
